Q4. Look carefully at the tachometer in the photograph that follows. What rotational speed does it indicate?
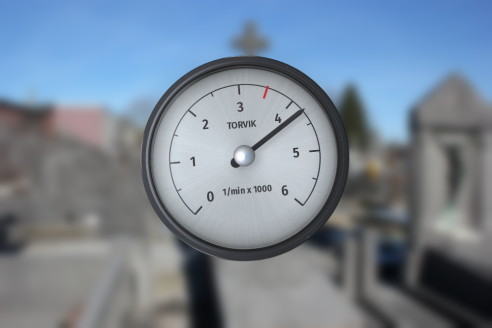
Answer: 4250 rpm
